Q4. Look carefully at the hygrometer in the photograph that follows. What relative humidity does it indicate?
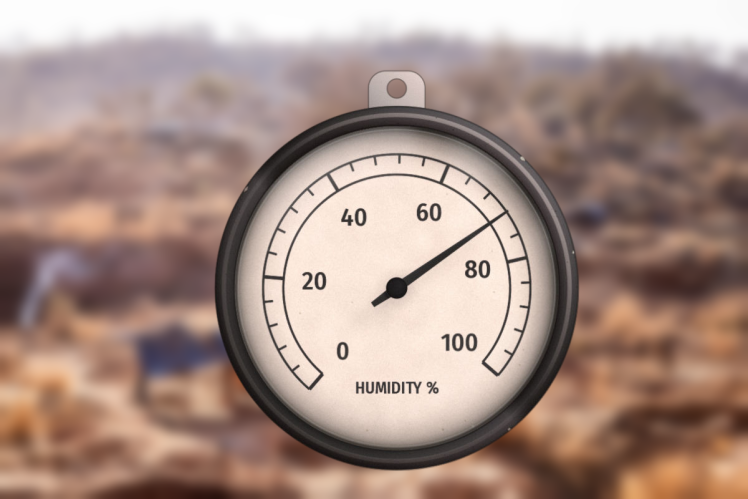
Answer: 72 %
